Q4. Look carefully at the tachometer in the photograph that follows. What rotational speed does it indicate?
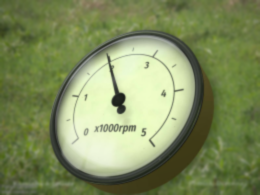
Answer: 2000 rpm
